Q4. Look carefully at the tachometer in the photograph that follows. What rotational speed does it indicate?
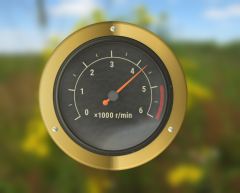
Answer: 4250 rpm
